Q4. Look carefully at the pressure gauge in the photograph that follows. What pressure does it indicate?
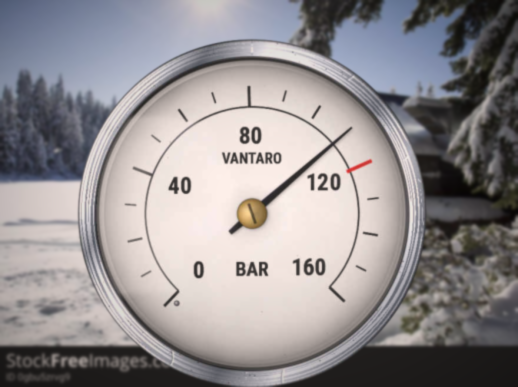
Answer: 110 bar
